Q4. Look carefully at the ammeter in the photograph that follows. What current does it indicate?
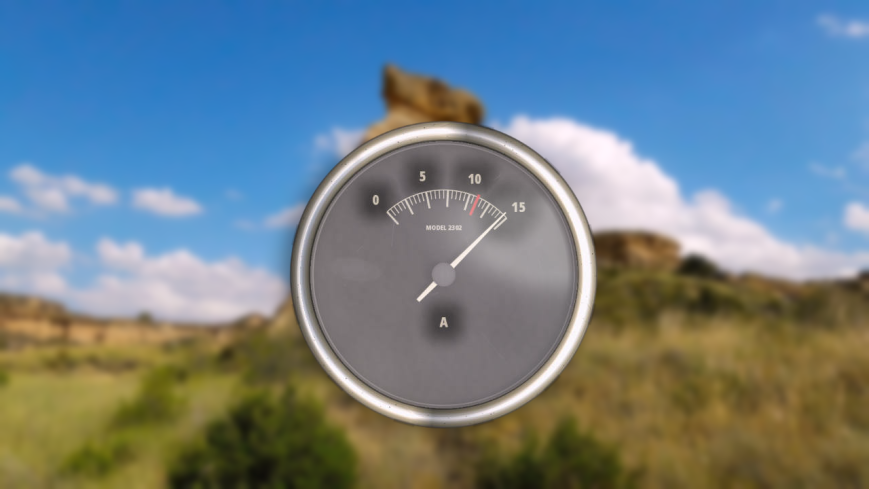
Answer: 14.5 A
